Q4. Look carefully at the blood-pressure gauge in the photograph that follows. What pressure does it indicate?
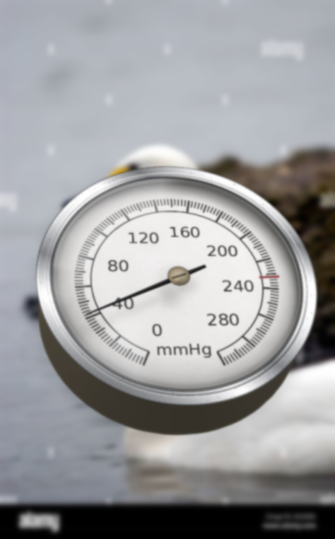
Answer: 40 mmHg
